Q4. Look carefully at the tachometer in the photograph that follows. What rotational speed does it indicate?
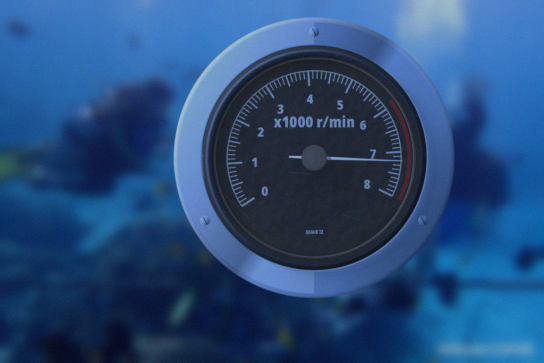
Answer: 7200 rpm
